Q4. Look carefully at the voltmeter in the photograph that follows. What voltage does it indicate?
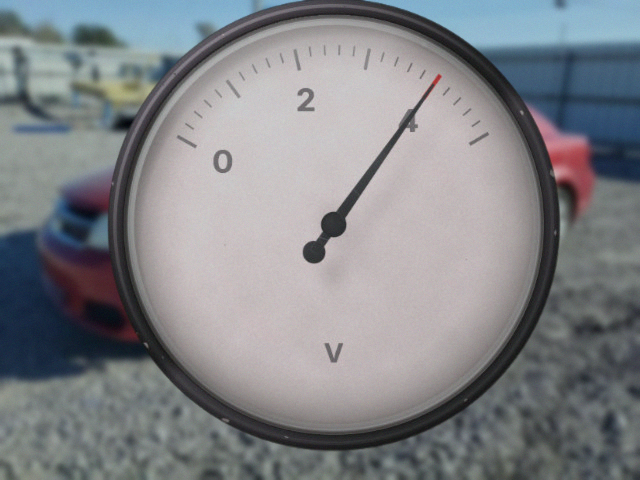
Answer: 4 V
